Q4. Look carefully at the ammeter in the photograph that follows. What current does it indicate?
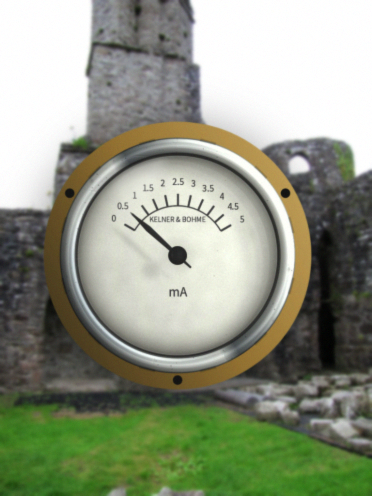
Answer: 0.5 mA
